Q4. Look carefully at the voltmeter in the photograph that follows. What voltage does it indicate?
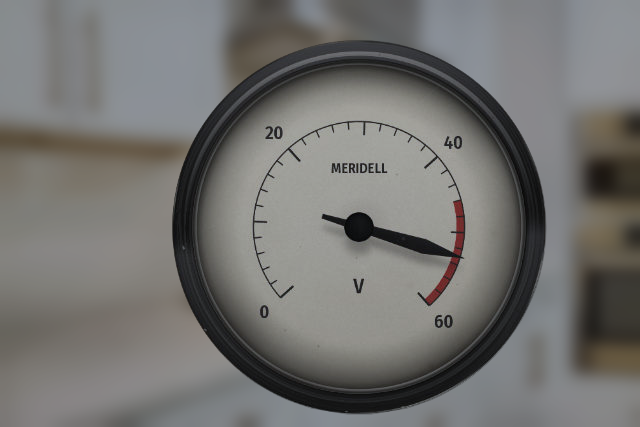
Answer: 53 V
